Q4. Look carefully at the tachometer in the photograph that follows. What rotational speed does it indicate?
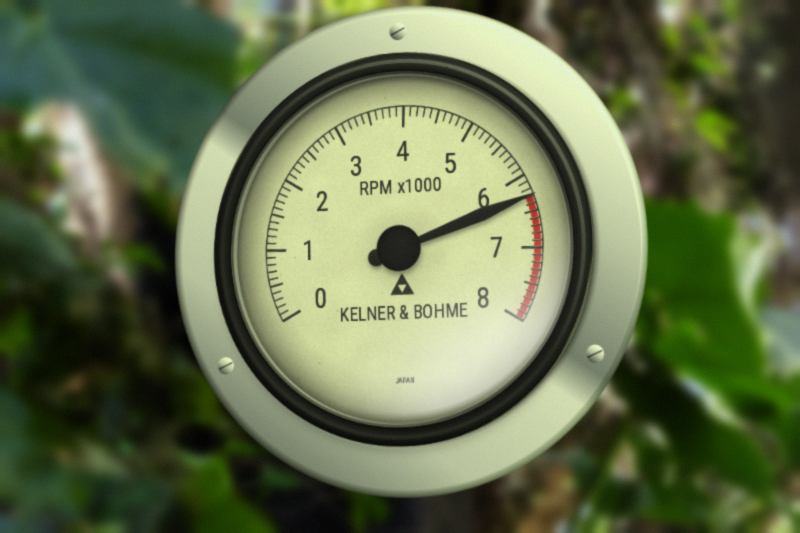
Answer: 6300 rpm
